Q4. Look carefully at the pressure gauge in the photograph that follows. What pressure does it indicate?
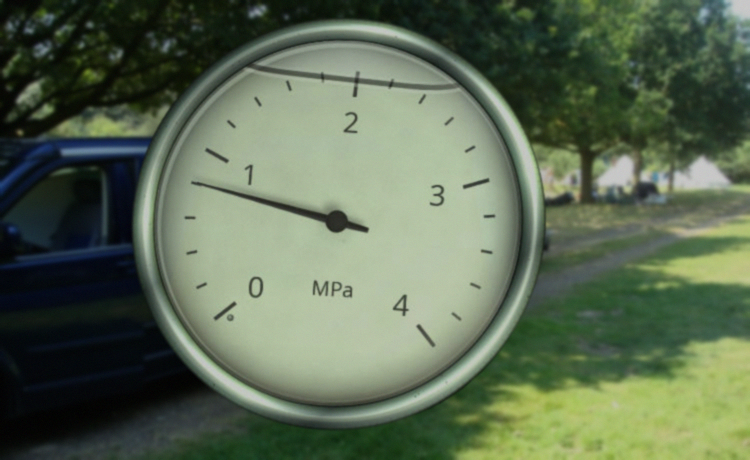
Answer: 0.8 MPa
